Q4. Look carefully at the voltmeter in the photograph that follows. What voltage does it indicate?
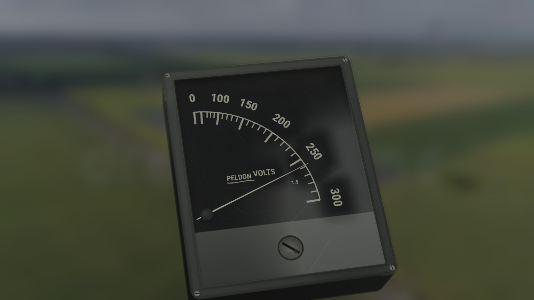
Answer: 260 V
